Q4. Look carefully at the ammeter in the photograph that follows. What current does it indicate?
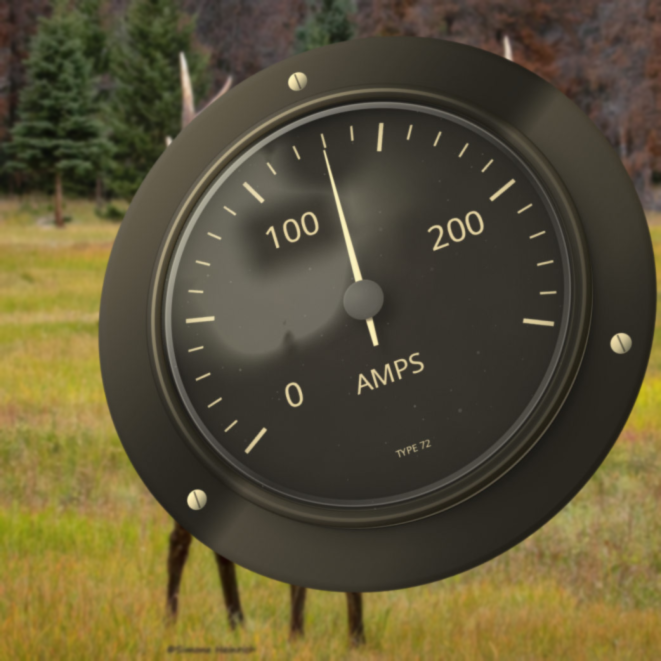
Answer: 130 A
